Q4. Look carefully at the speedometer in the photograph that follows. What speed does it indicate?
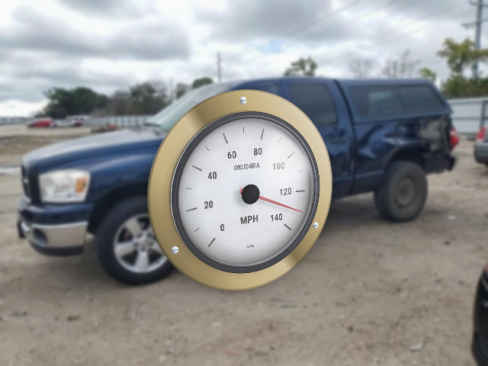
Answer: 130 mph
